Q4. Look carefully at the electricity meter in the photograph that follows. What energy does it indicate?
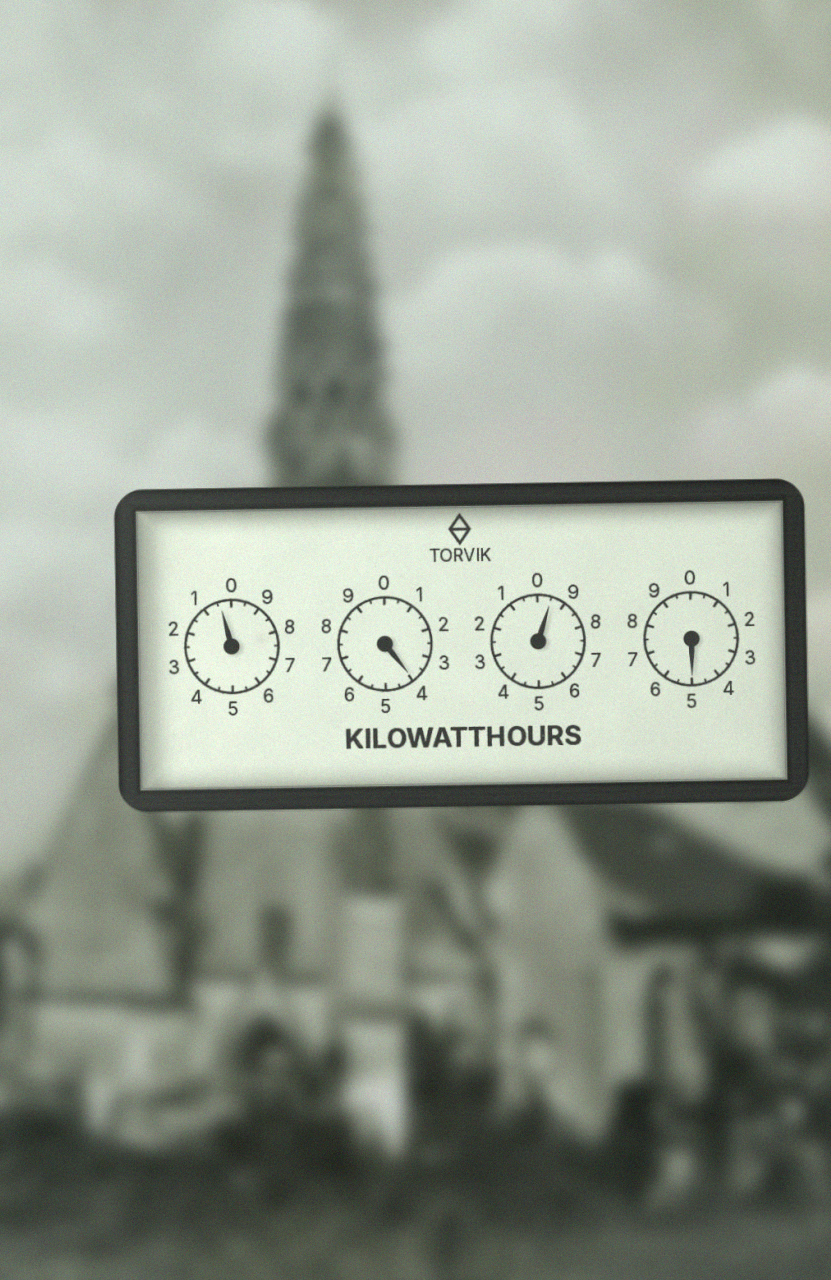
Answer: 395 kWh
